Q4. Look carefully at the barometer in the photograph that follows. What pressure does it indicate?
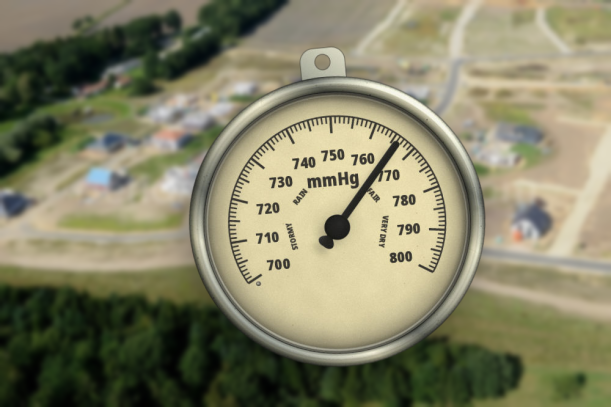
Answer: 766 mmHg
